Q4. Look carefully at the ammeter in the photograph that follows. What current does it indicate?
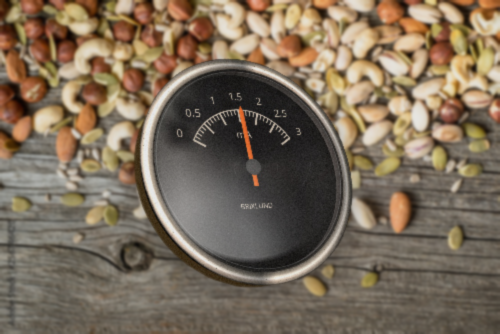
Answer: 1.5 mA
